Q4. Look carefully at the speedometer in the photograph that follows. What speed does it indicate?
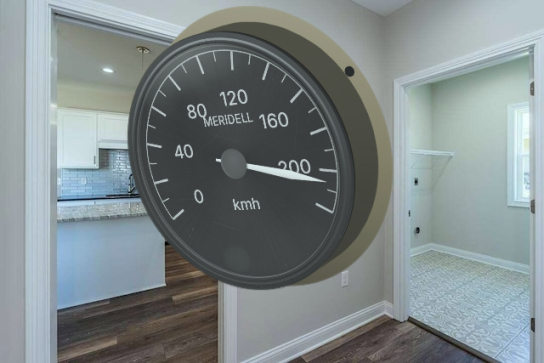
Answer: 205 km/h
